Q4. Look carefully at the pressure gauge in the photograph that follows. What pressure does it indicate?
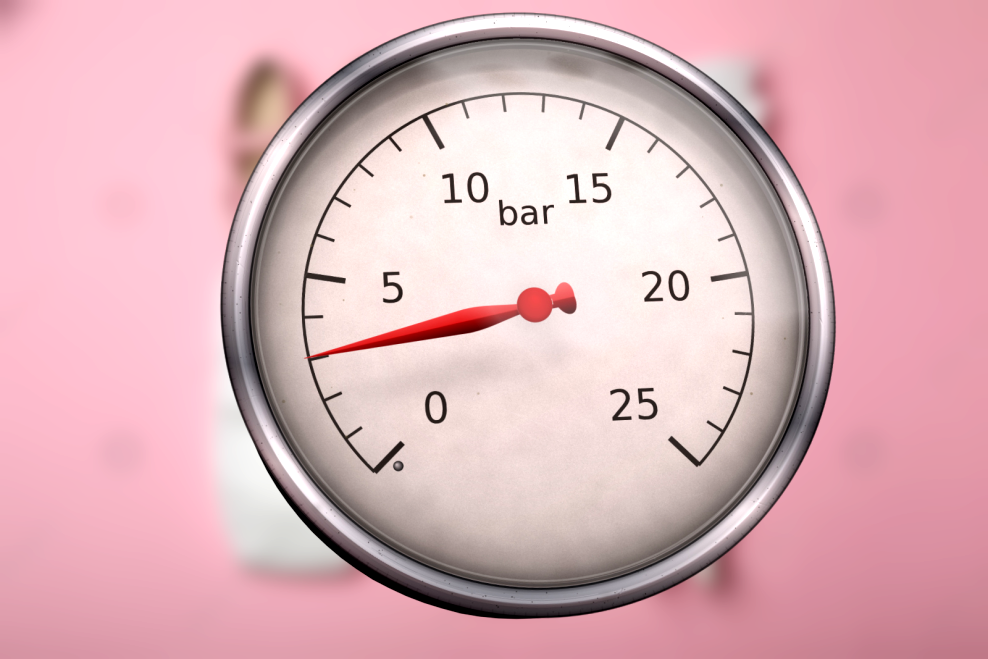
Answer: 3 bar
